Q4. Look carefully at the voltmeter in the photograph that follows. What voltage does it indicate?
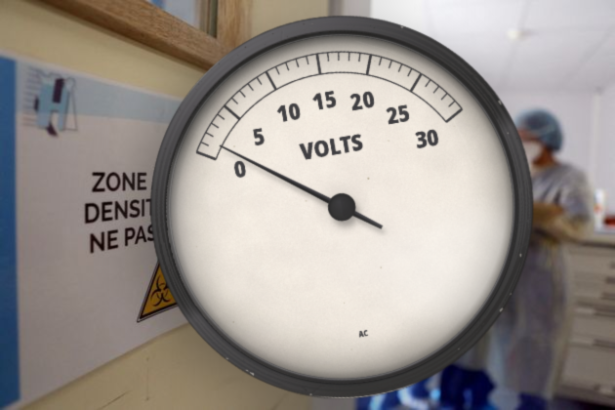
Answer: 1.5 V
